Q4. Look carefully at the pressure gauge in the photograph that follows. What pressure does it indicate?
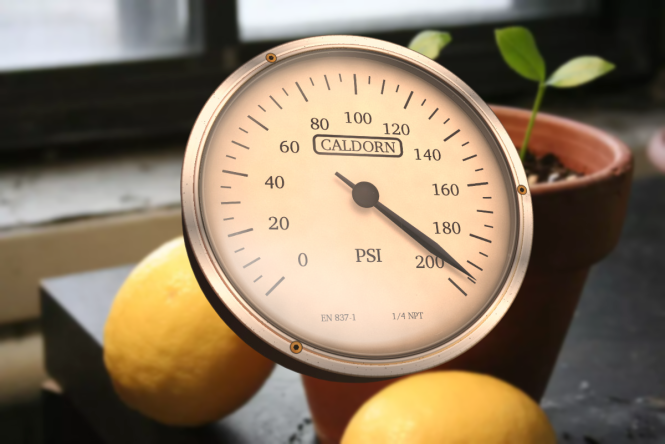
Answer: 195 psi
